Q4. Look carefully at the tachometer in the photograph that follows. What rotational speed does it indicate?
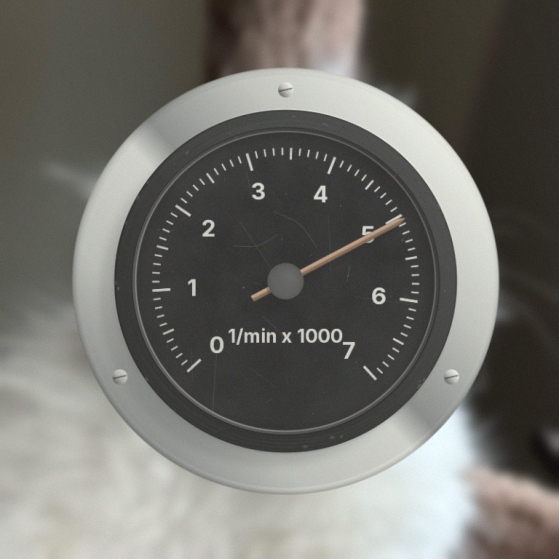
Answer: 5050 rpm
